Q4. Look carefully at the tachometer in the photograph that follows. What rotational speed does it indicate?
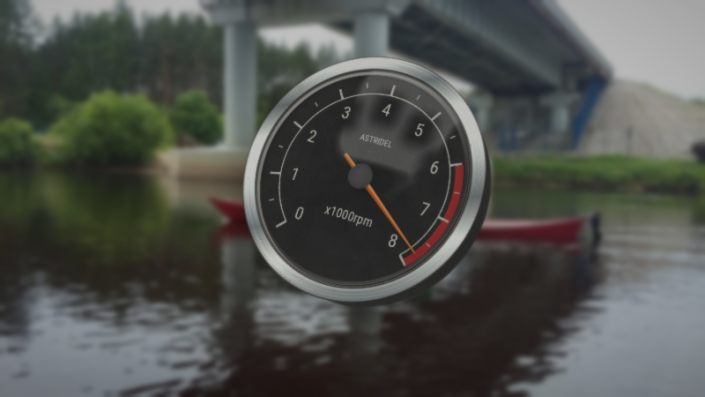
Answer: 7750 rpm
